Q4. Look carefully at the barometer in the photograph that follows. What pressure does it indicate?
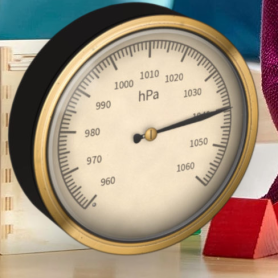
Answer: 1040 hPa
